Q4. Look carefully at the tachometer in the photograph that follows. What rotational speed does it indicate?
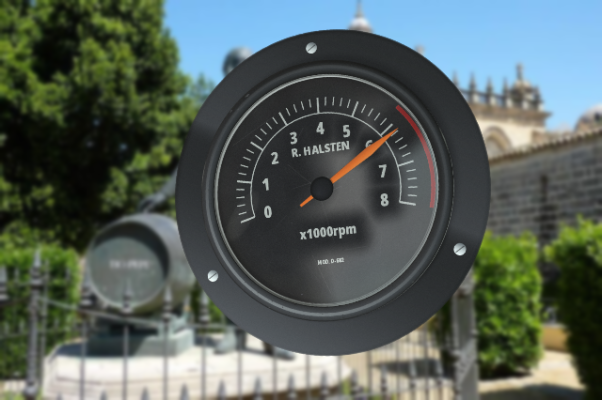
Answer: 6200 rpm
